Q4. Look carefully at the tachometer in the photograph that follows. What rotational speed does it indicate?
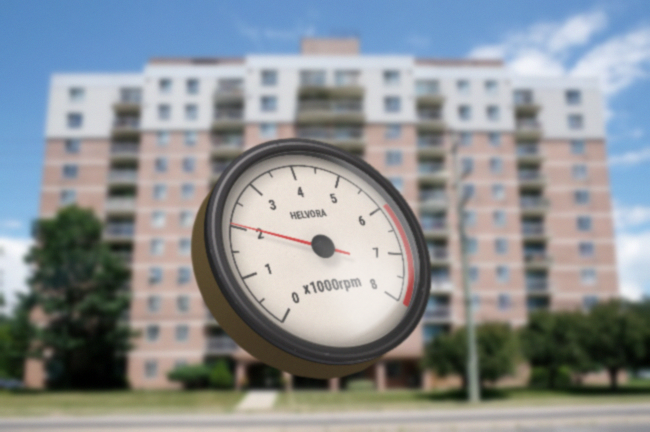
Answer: 2000 rpm
